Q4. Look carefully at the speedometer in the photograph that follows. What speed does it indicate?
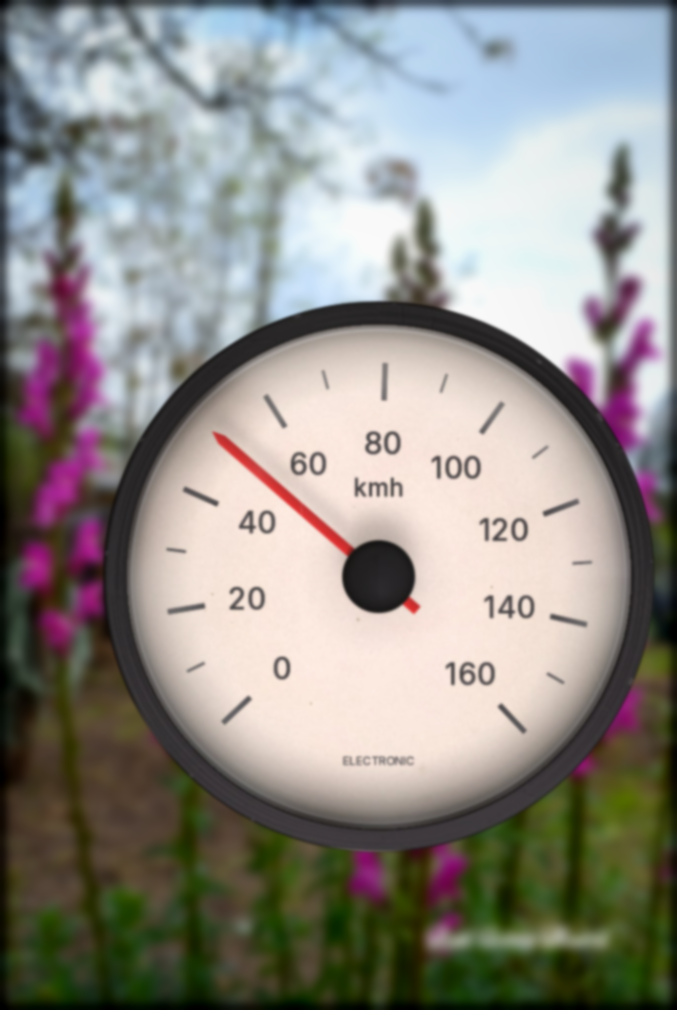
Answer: 50 km/h
